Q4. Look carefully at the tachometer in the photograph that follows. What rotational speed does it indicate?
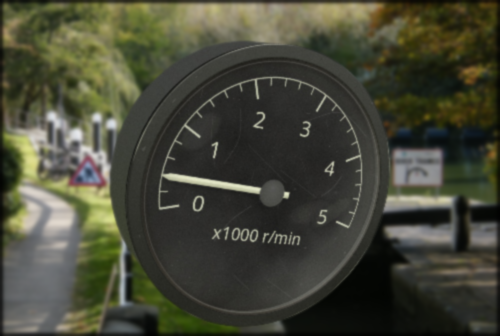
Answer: 400 rpm
